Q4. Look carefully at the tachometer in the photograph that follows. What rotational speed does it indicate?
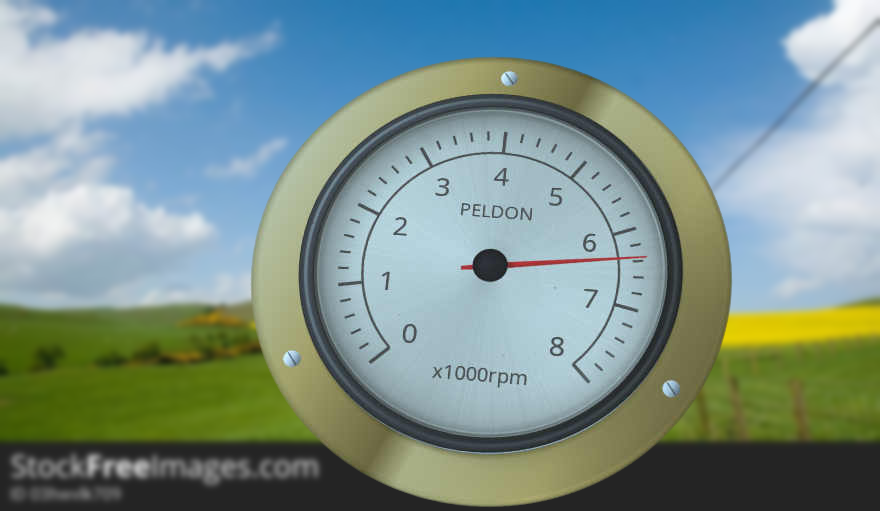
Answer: 6400 rpm
